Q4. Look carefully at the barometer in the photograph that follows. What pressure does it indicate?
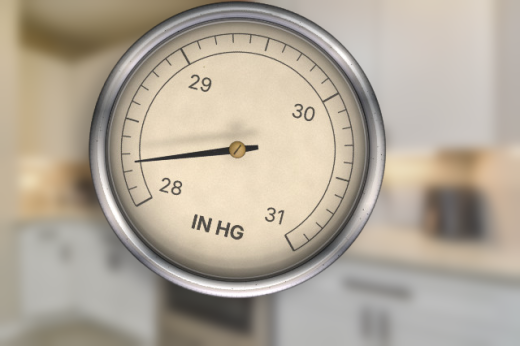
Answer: 28.25 inHg
